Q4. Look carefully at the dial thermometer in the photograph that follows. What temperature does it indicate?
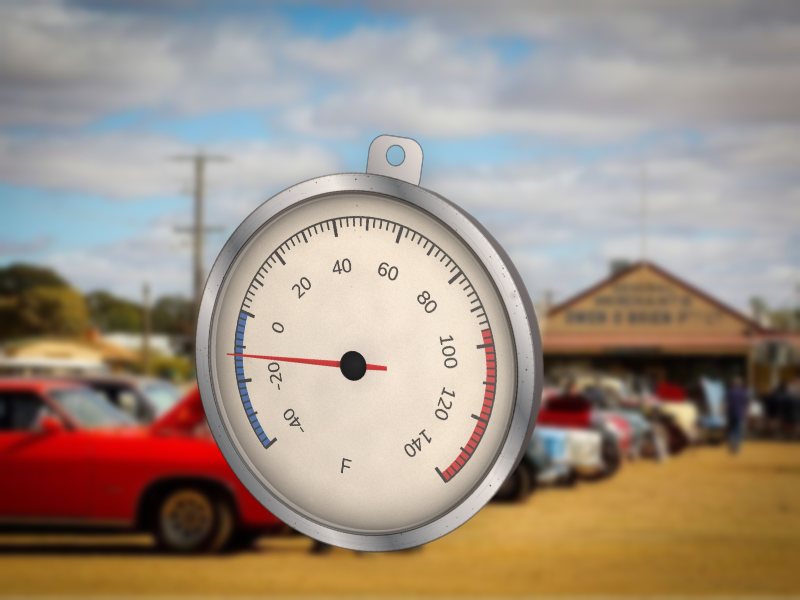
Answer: -12 °F
